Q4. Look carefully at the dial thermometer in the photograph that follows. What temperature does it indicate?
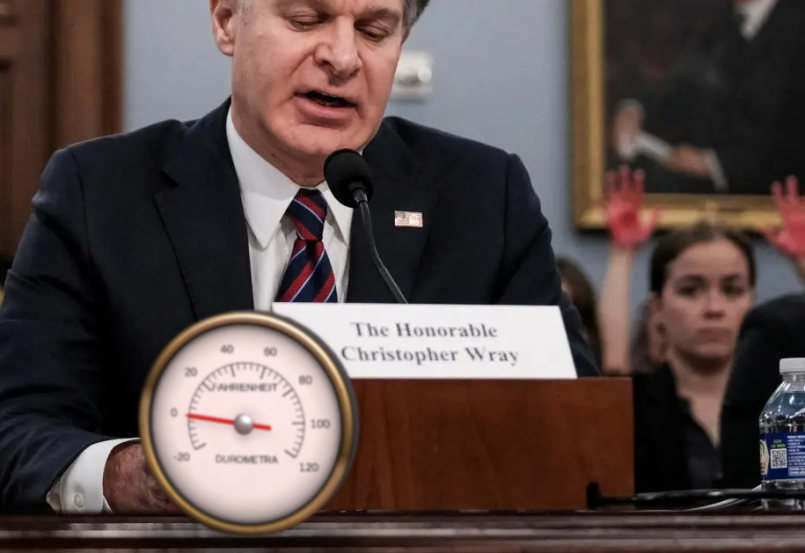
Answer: 0 °F
